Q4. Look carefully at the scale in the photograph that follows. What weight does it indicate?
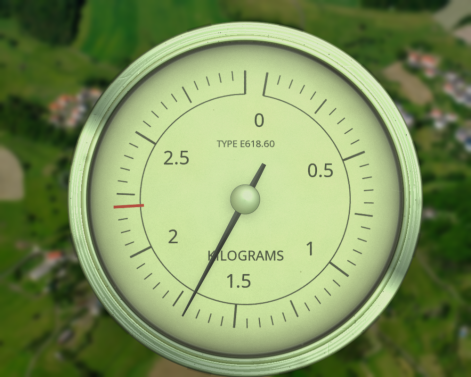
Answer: 1.7 kg
